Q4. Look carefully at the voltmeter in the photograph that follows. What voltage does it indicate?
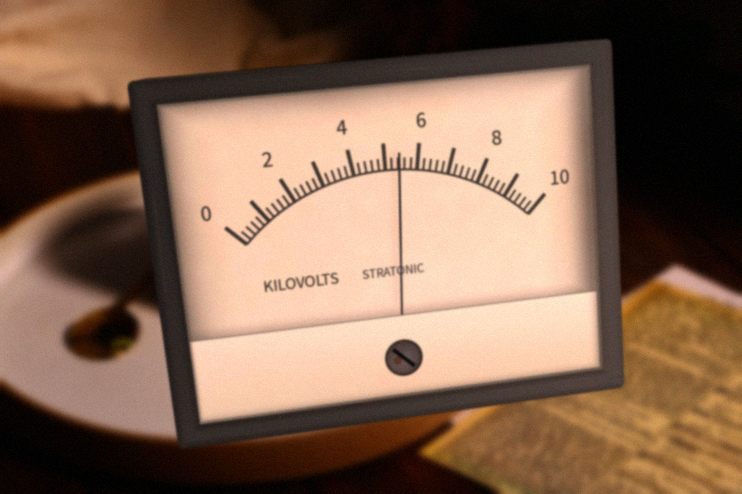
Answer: 5.4 kV
